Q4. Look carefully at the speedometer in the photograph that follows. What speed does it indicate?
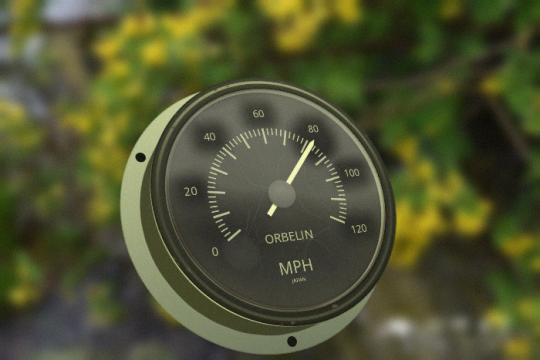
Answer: 82 mph
